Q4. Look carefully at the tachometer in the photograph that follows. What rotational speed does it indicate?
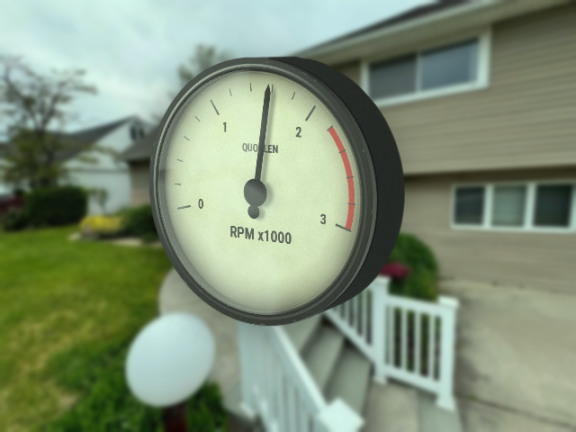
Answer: 1600 rpm
